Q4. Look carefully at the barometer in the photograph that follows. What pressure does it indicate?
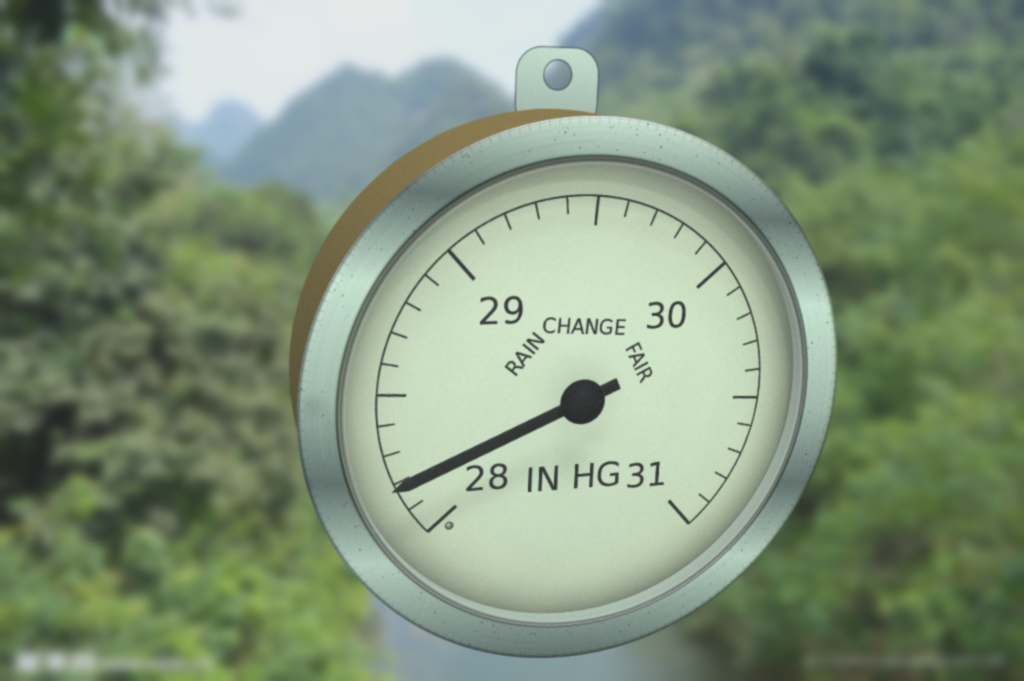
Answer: 28.2 inHg
